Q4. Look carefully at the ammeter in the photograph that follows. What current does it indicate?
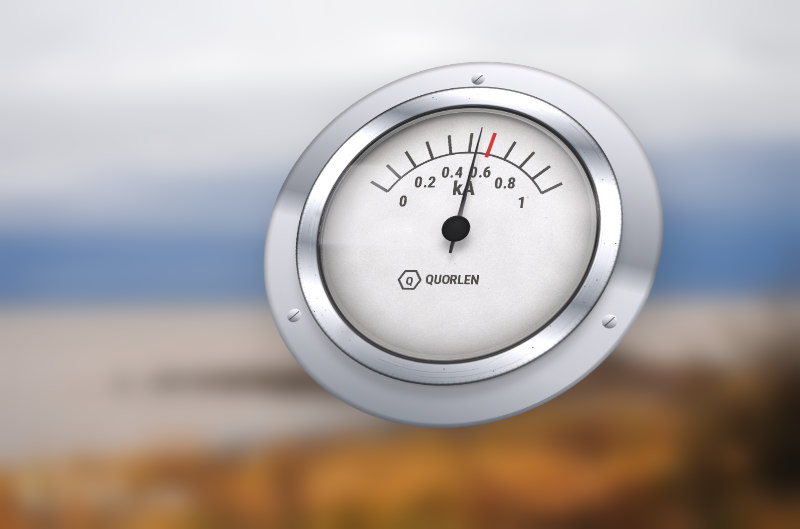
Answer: 0.55 kA
